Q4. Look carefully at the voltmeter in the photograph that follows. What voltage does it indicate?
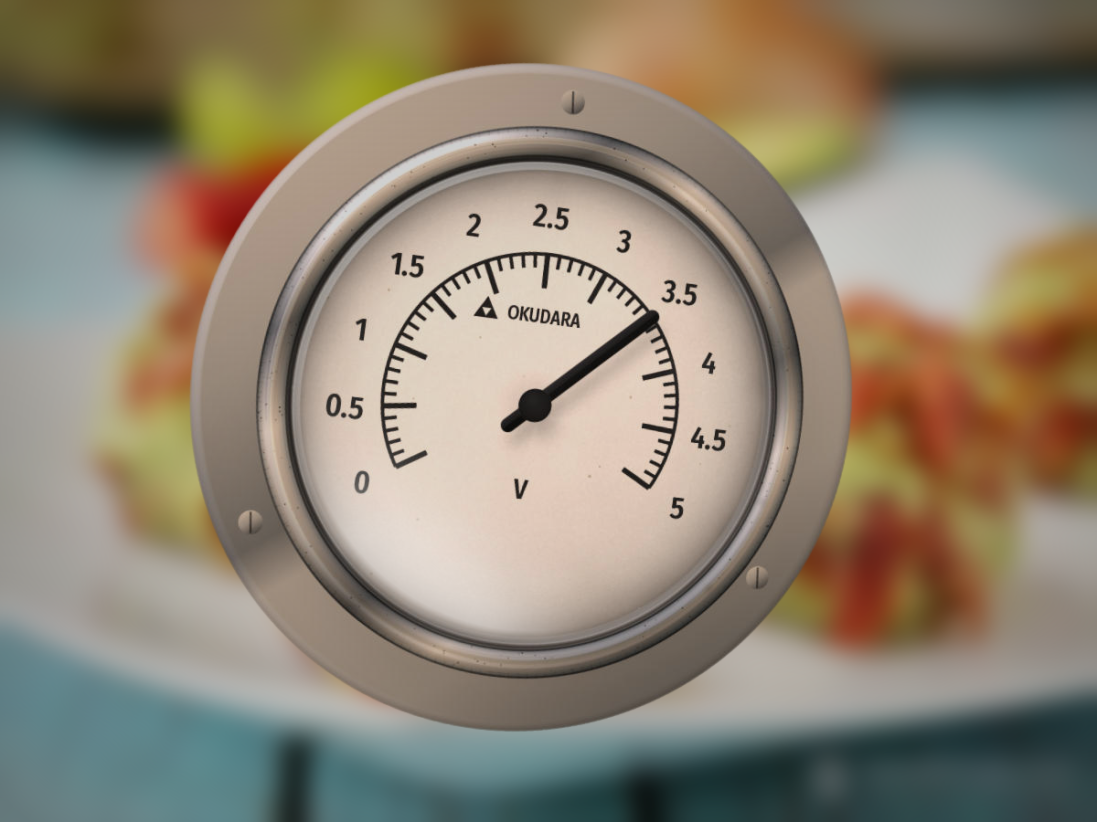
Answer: 3.5 V
